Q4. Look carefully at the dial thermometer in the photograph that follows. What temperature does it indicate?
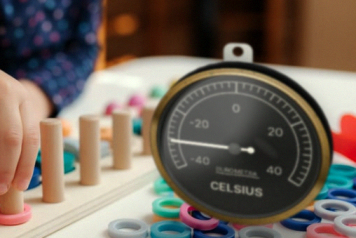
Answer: -30 °C
